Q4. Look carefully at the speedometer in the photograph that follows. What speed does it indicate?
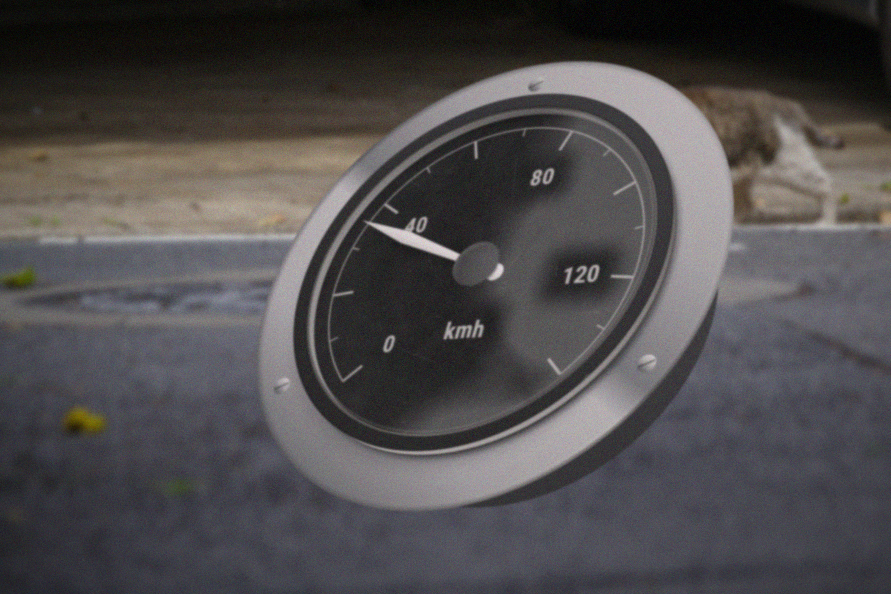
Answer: 35 km/h
